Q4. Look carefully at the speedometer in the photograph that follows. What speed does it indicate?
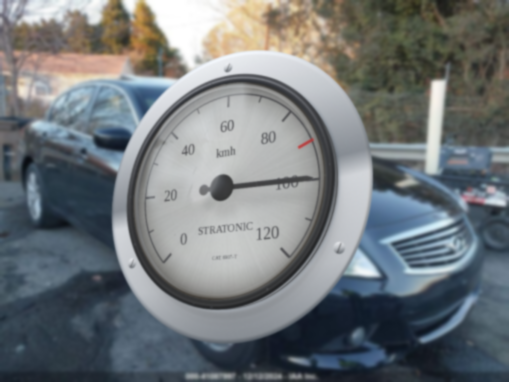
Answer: 100 km/h
